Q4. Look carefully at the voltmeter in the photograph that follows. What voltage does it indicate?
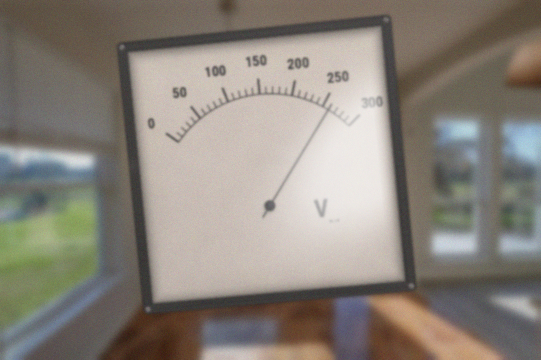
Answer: 260 V
